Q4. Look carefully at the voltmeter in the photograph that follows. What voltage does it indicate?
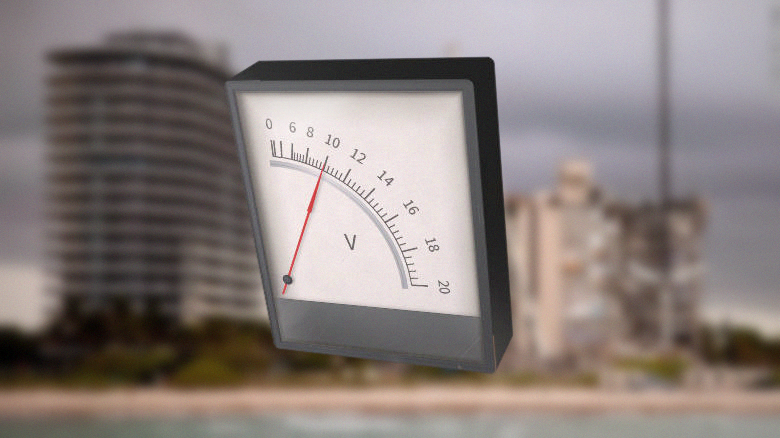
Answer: 10 V
